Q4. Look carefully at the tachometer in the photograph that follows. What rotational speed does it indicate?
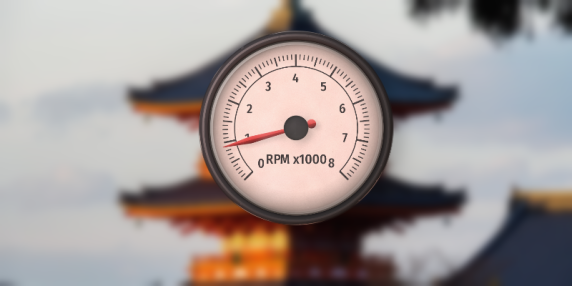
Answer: 900 rpm
